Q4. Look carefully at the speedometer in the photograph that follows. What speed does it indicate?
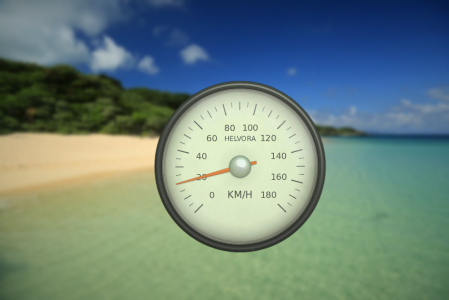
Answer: 20 km/h
